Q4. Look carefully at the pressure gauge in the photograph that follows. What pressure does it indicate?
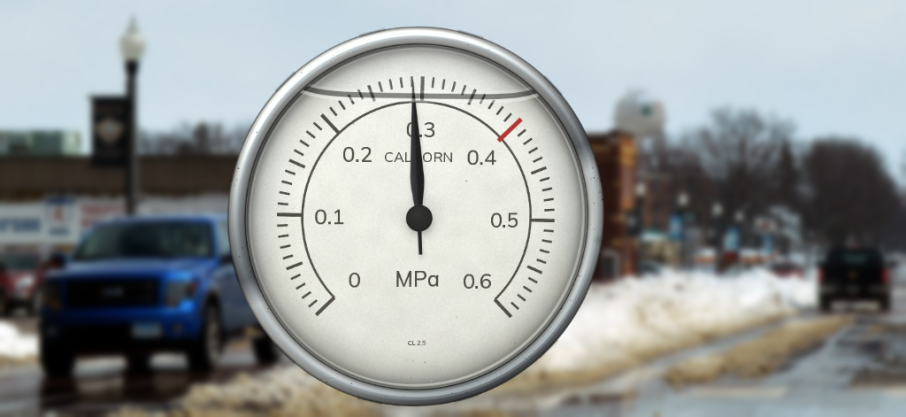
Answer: 0.29 MPa
